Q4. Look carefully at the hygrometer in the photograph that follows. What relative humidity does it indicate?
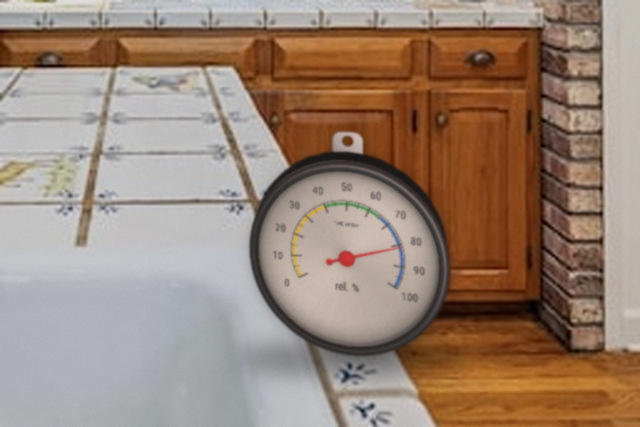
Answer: 80 %
